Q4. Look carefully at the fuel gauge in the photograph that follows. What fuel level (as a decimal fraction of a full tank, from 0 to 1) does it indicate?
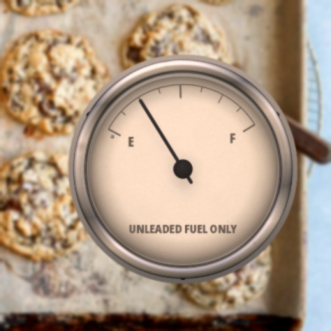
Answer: 0.25
